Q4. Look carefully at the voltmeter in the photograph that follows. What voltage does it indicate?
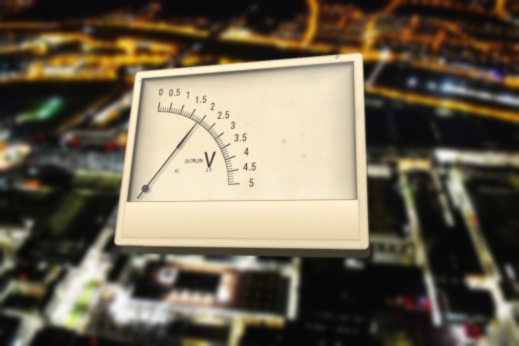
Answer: 2 V
